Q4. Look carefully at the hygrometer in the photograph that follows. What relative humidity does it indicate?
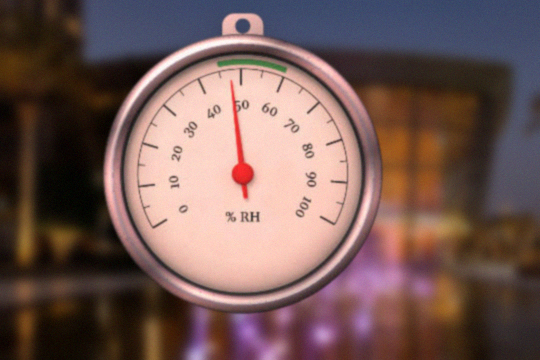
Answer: 47.5 %
